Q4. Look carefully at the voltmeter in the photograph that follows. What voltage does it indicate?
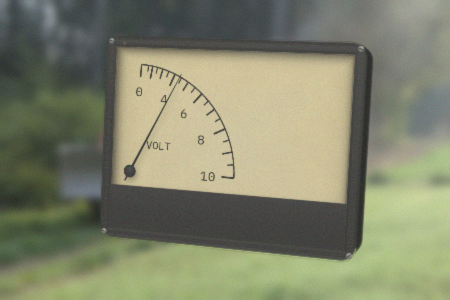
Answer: 4.5 V
